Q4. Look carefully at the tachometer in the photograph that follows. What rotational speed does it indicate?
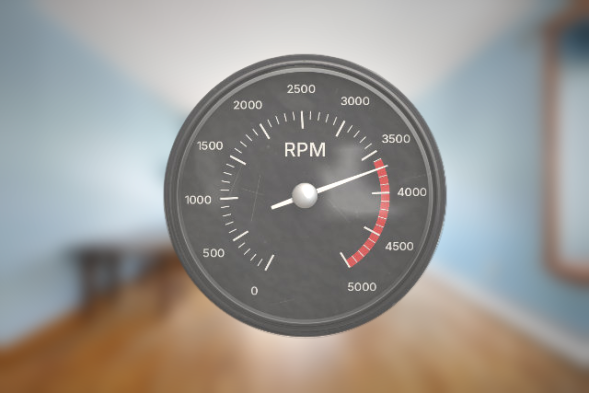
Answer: 3700 rpm
